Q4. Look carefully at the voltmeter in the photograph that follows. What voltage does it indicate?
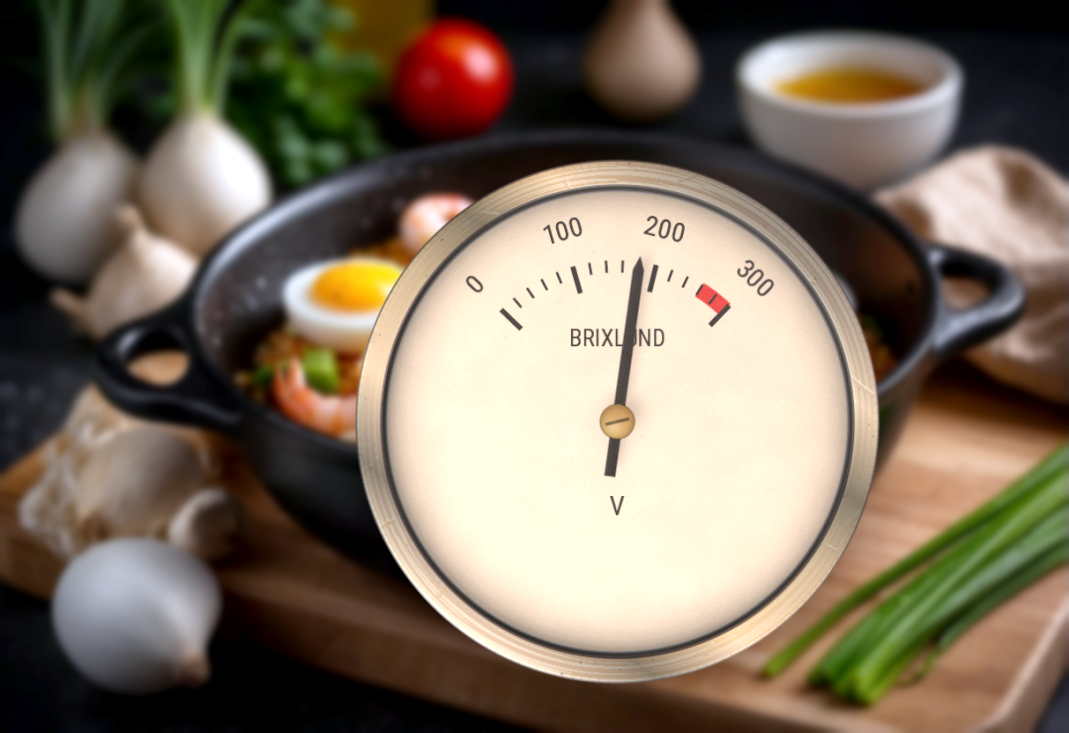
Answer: 180 V
